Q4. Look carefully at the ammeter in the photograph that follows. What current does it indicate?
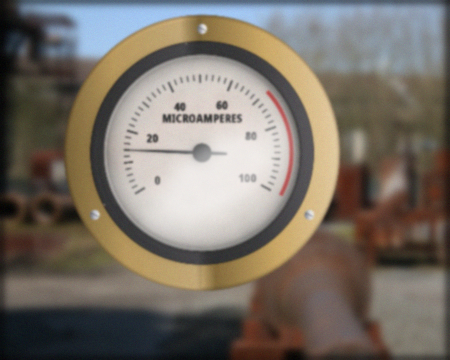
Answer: 14 µA
